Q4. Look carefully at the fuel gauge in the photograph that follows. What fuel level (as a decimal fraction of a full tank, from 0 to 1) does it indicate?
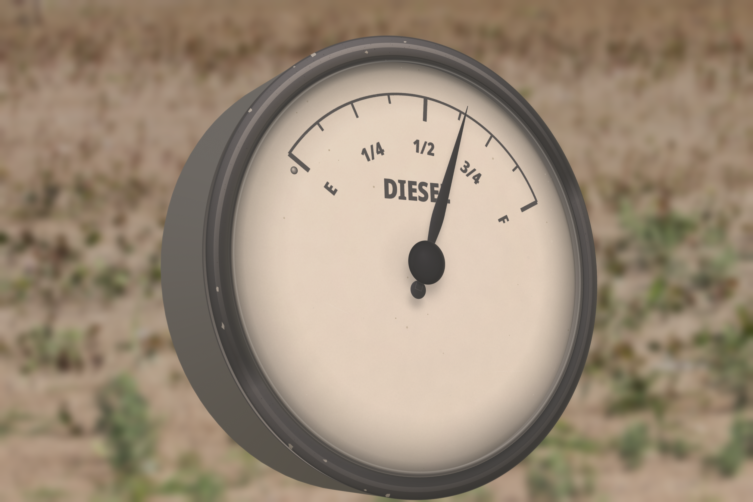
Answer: 0.625
